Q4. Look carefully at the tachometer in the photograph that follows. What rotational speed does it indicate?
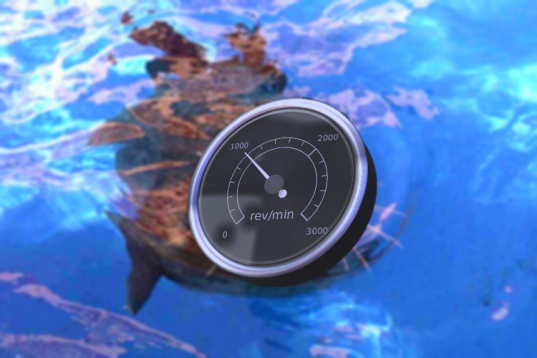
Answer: 1000 rpm
